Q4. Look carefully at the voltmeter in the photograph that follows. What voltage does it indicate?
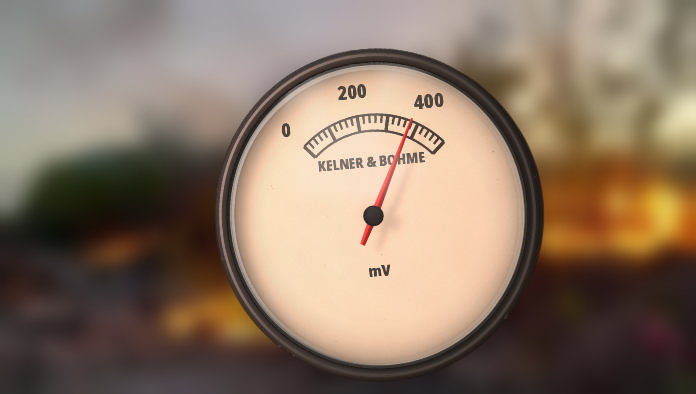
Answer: 380 mV
